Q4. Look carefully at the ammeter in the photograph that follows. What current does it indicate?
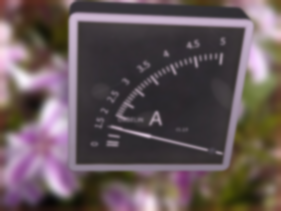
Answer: 1.5 A
